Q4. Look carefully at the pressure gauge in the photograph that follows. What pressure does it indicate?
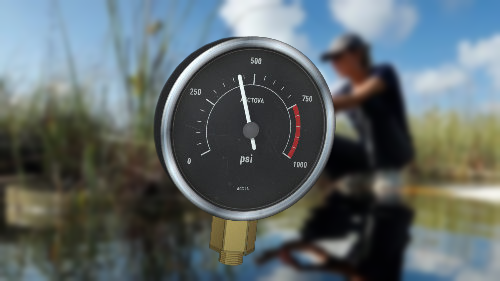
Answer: 425 psi
